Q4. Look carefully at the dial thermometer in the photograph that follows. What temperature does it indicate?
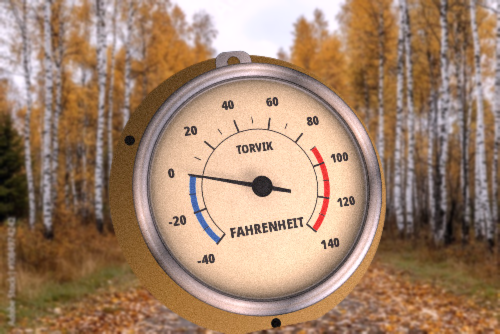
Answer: 0 °F
